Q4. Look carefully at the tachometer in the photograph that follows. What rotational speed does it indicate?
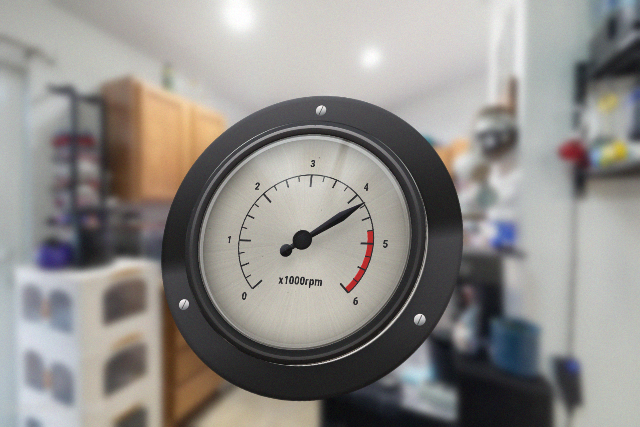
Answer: 4250 rpm
